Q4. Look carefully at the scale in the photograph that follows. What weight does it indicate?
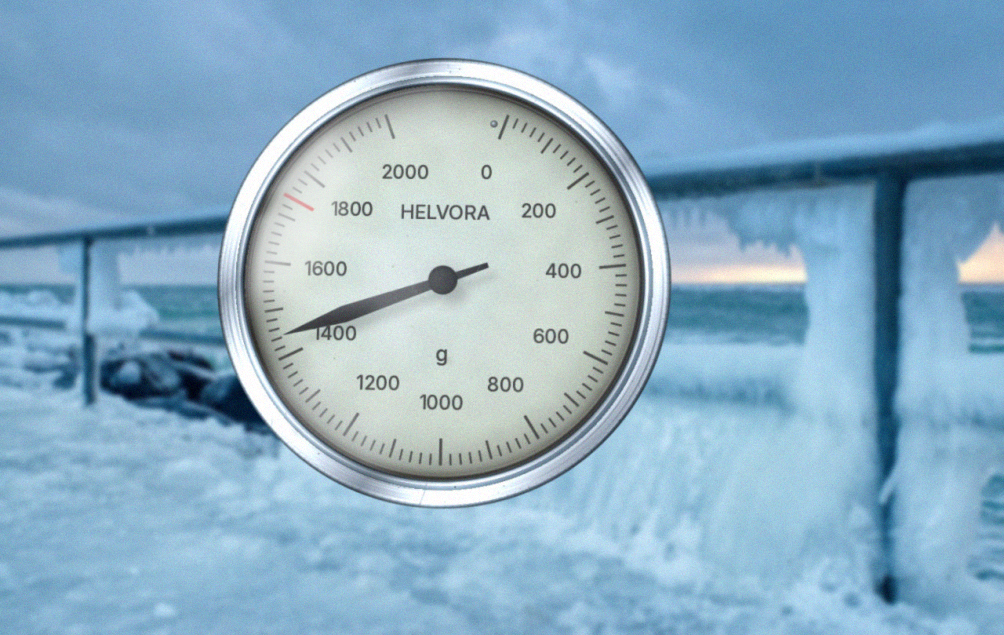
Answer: 1440 g
